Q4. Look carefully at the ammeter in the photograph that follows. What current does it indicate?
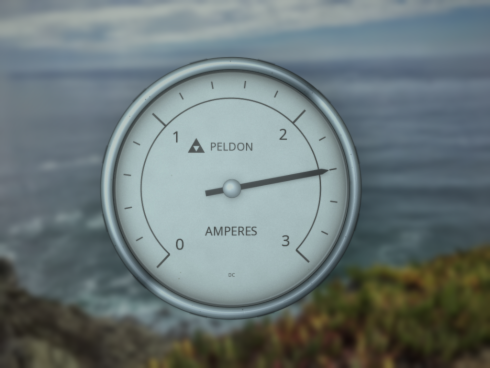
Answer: 2.4 A
